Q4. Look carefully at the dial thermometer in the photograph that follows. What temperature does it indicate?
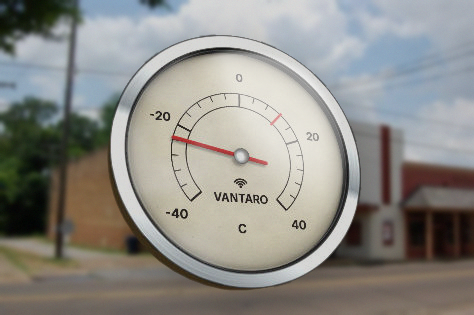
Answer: -24 °C
